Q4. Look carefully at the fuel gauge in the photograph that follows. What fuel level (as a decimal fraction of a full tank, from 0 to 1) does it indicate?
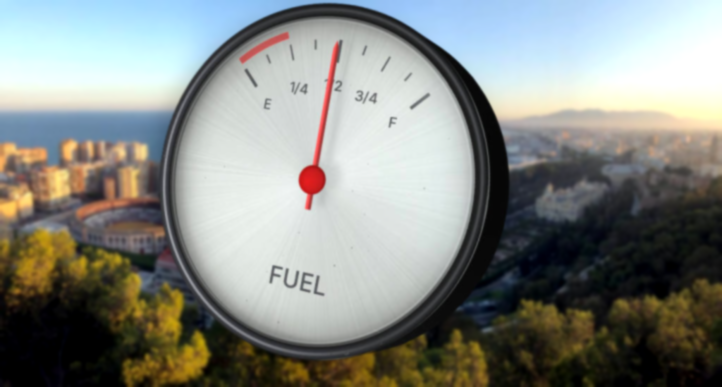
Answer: 0.5
